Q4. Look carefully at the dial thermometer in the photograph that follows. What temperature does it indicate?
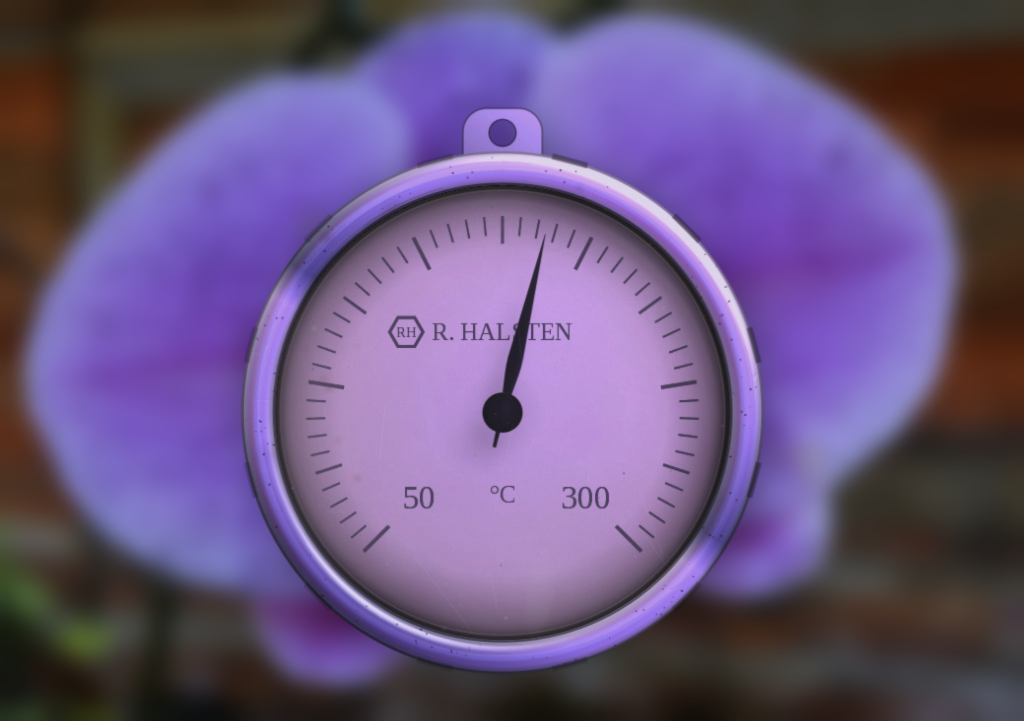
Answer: 187.5 °C
